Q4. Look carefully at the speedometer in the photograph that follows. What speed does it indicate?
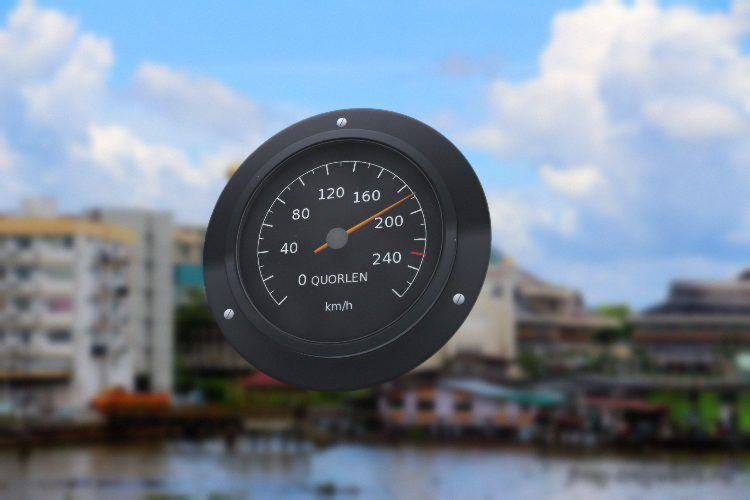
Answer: 190 km/h
